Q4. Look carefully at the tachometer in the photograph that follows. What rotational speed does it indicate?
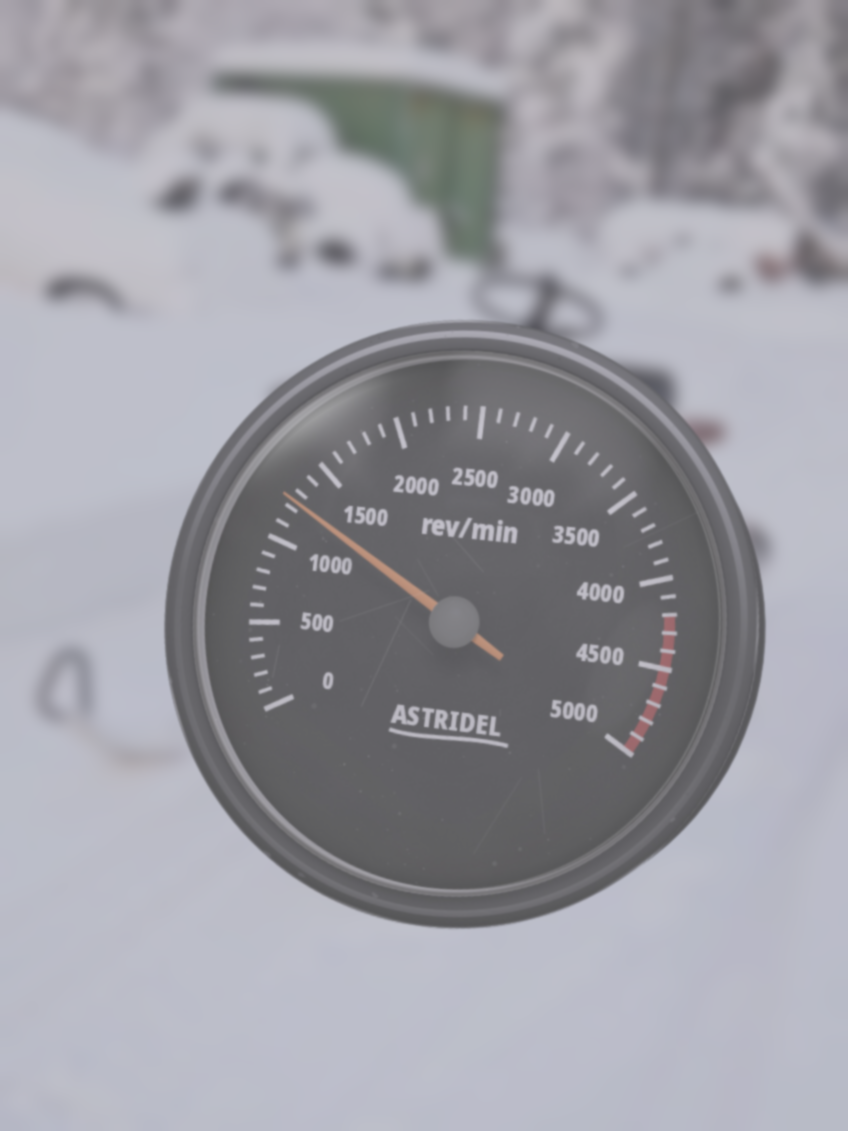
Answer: 1250 rpm
